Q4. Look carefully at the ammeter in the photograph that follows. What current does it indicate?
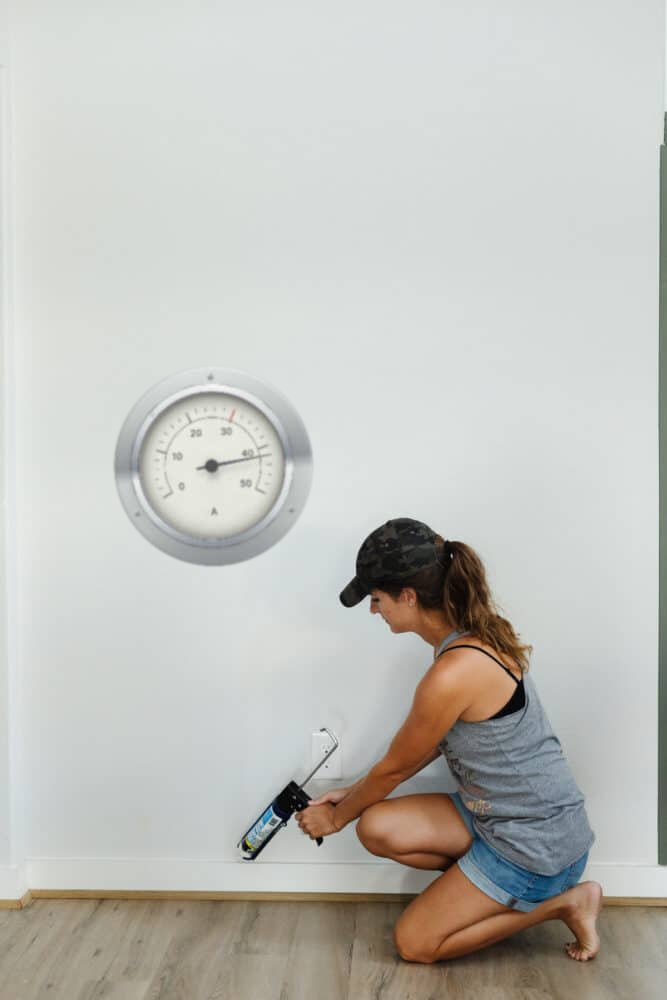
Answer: 42 A
